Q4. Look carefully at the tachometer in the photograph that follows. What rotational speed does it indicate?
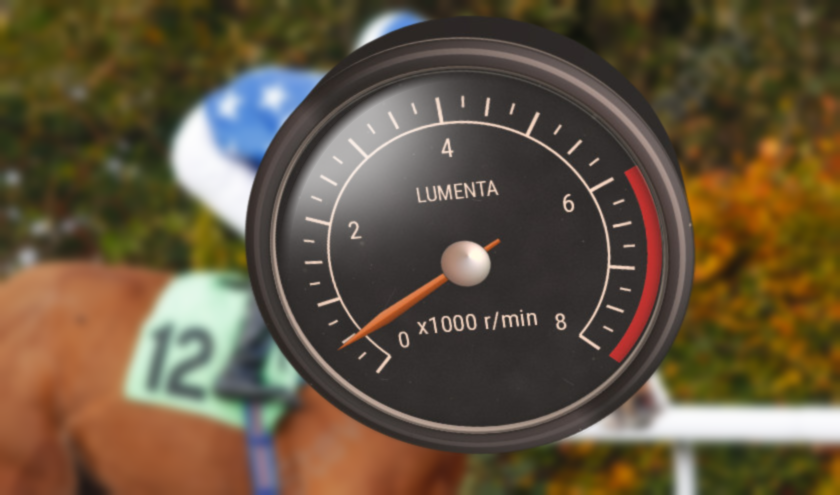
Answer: 500 rpm
